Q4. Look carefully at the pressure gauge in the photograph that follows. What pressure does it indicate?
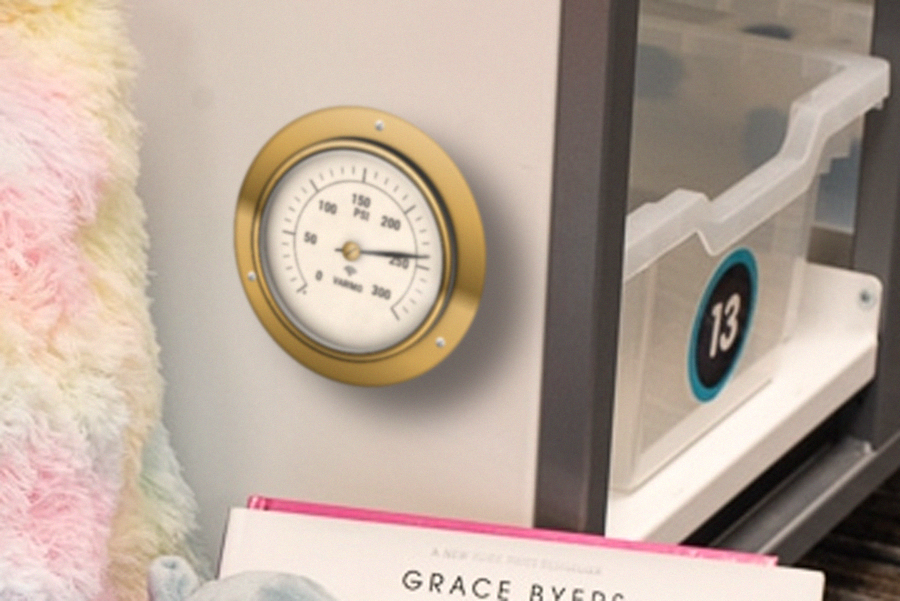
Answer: 240 psi
